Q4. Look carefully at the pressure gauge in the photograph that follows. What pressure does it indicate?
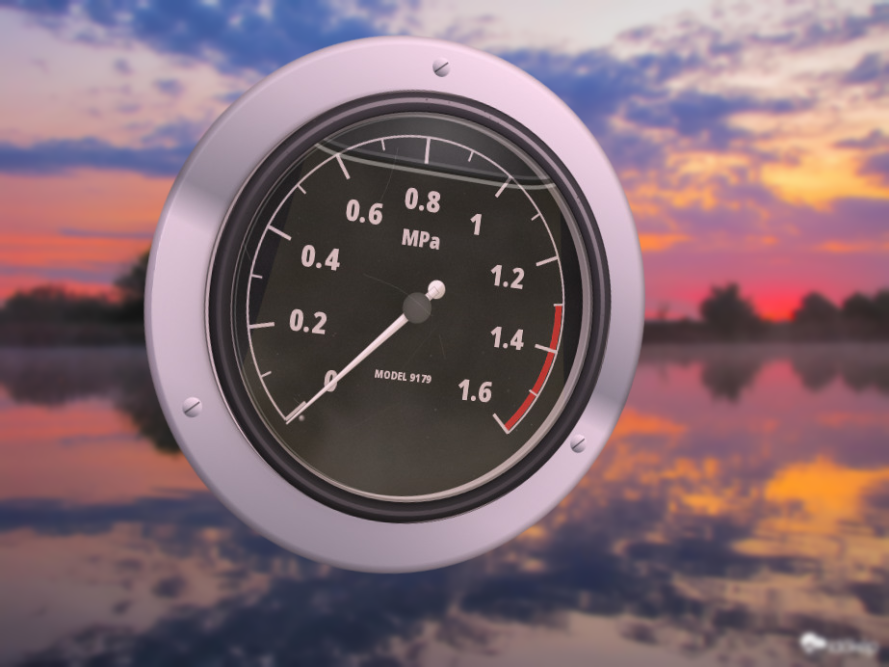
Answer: 0 MPa
